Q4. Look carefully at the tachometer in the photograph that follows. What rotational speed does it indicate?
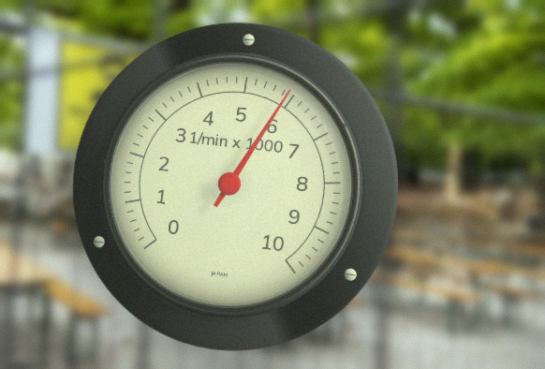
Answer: 5900 rpm
